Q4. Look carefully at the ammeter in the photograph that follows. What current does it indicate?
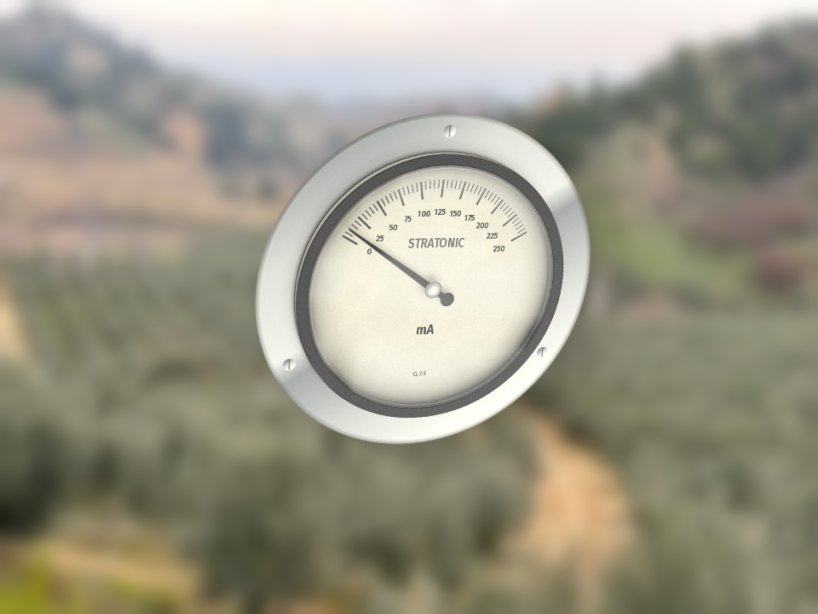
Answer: 10 mA
